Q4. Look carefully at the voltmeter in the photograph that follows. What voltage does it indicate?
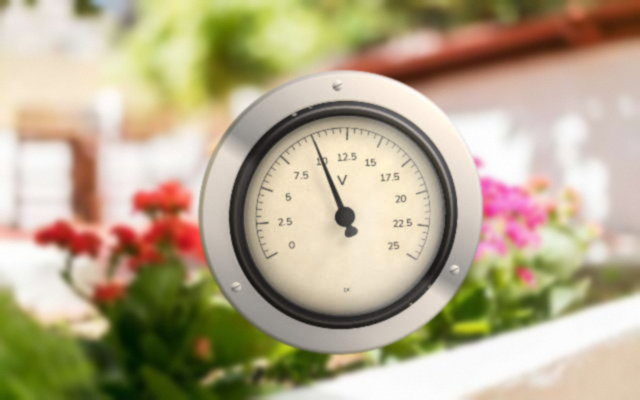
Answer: 10 V
